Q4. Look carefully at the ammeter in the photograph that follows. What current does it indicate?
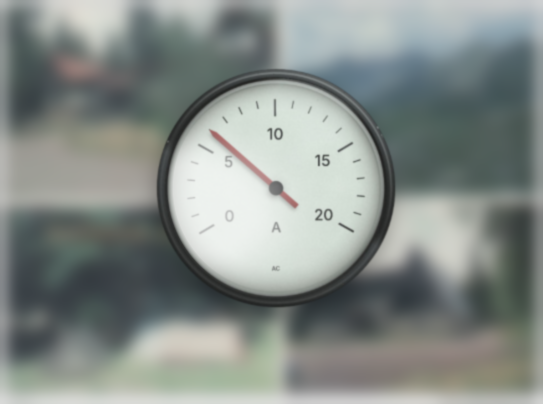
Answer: 6 A
